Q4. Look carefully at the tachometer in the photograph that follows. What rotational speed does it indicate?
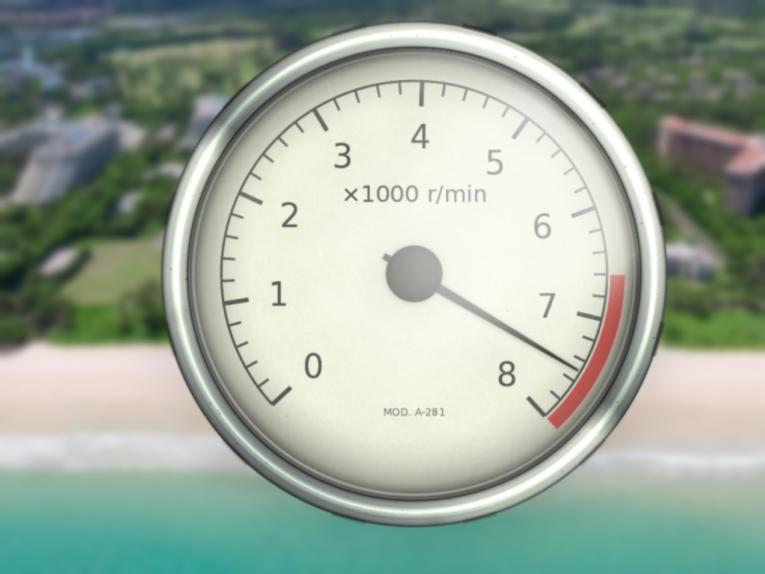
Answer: 7500 rpm
